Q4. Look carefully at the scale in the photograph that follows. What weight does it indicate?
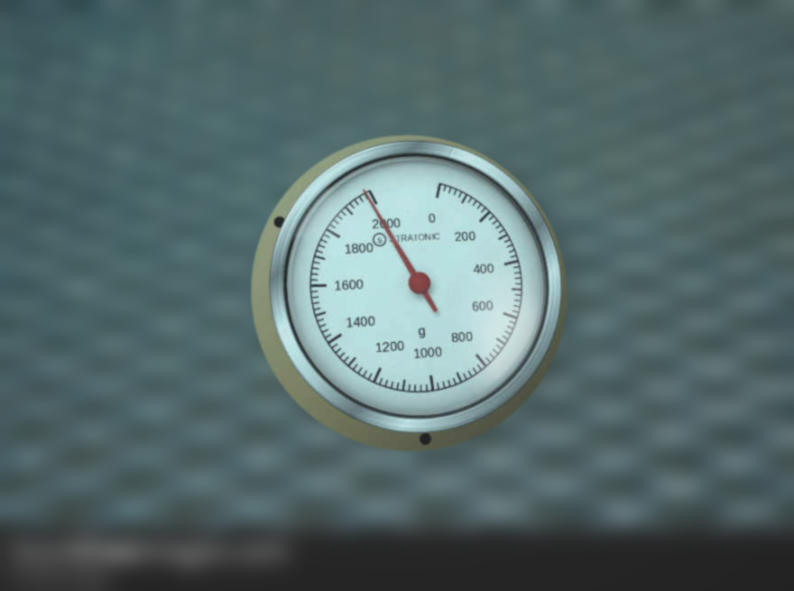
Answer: 1980 g
